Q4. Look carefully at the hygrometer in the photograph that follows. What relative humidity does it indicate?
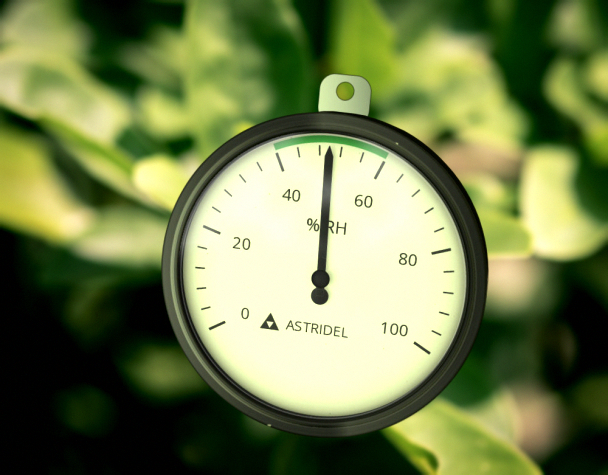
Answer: 50 %
